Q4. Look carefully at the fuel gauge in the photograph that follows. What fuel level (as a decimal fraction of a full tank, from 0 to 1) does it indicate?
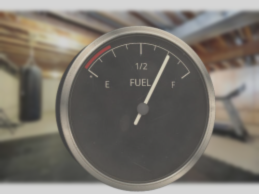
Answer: 0.75
